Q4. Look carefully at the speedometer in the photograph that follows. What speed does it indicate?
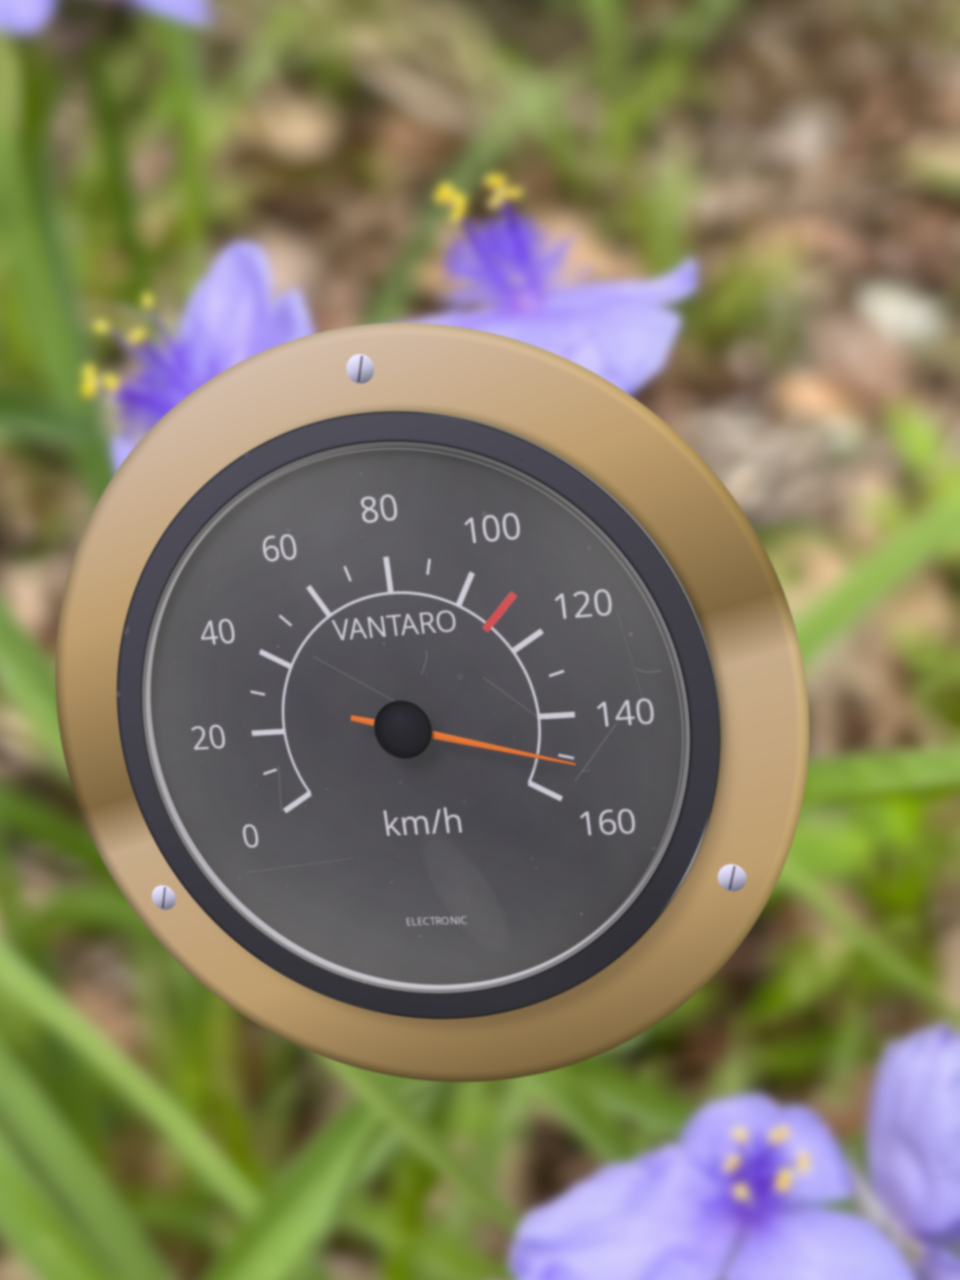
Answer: 150 km/h
